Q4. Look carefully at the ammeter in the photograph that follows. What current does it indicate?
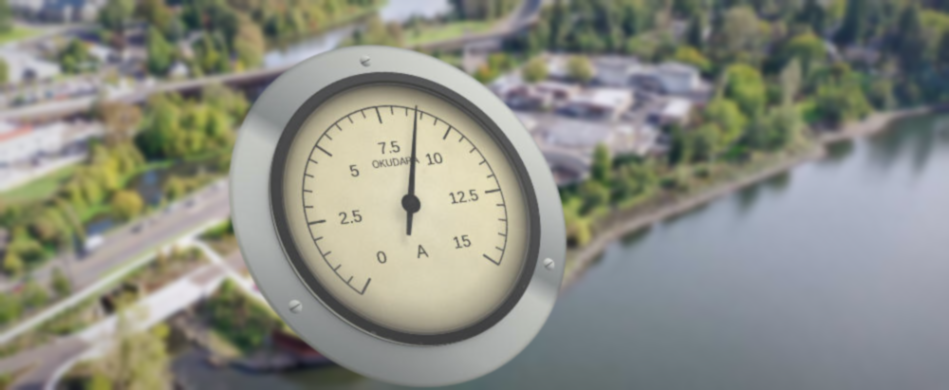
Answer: 8.75 A
